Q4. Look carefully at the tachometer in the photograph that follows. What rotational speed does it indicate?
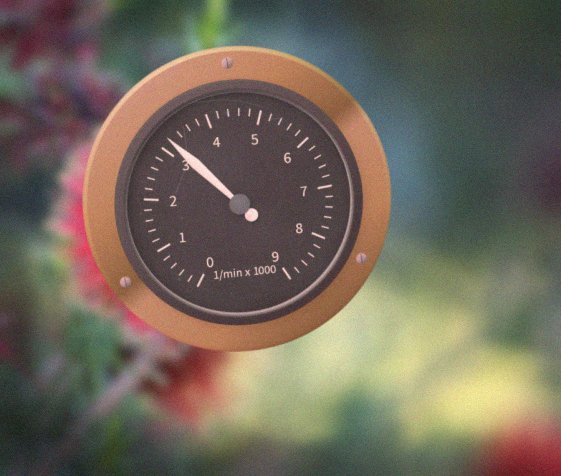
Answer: 3200 rpm
